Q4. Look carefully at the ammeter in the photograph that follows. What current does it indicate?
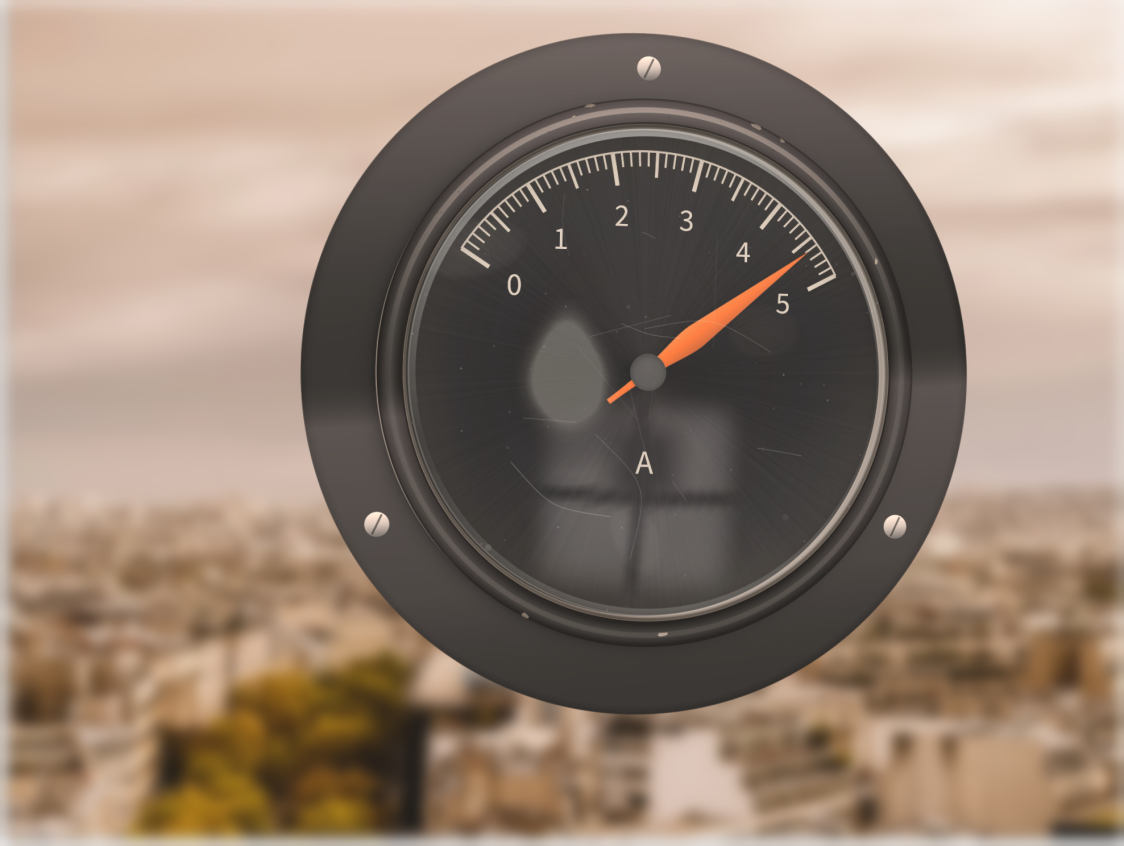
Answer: 4.6 A
